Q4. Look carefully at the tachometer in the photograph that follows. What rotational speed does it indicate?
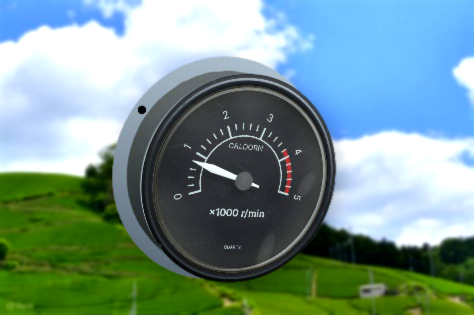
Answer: 800 rpm
